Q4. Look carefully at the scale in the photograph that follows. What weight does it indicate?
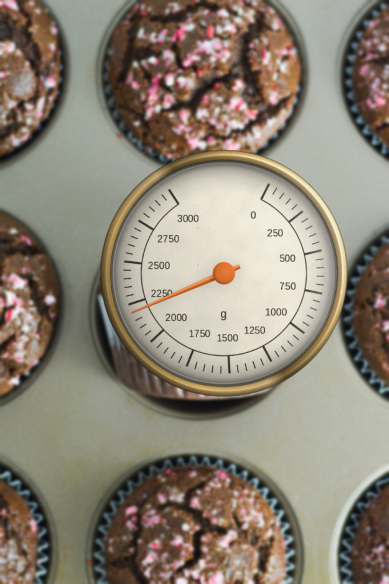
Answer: 2200 g
